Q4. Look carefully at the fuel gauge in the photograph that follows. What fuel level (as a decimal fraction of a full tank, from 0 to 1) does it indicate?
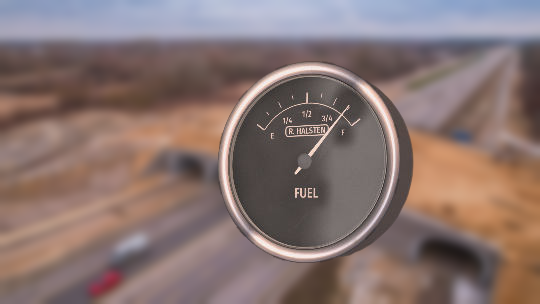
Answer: 0.875
